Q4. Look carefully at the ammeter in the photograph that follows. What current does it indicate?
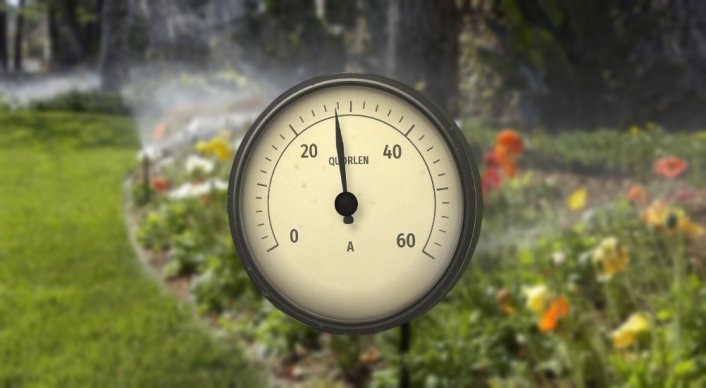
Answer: 28 A
